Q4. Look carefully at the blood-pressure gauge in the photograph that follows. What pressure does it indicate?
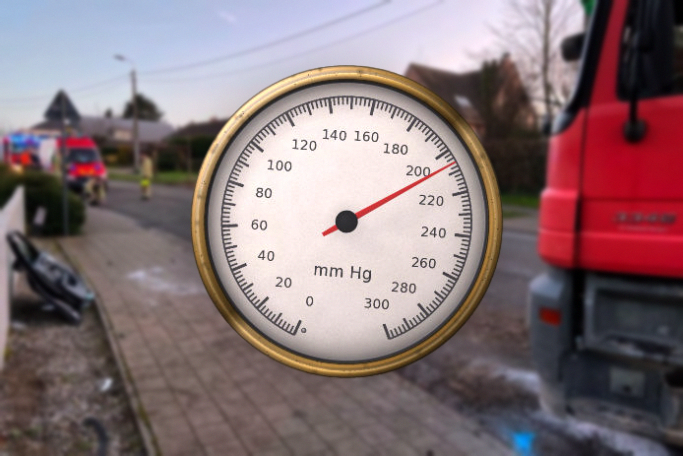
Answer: 206 mmHg
